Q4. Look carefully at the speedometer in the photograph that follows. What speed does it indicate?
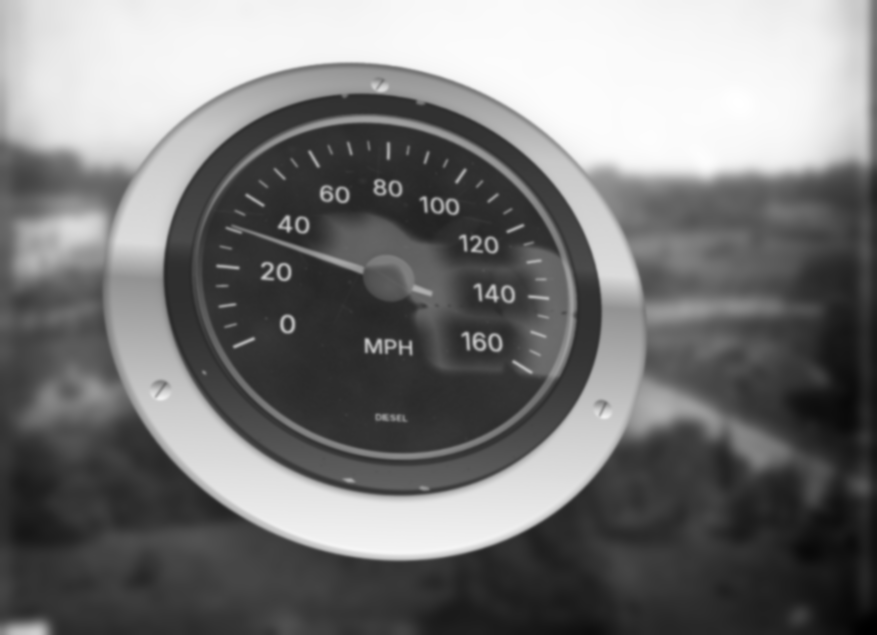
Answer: 30 mph
